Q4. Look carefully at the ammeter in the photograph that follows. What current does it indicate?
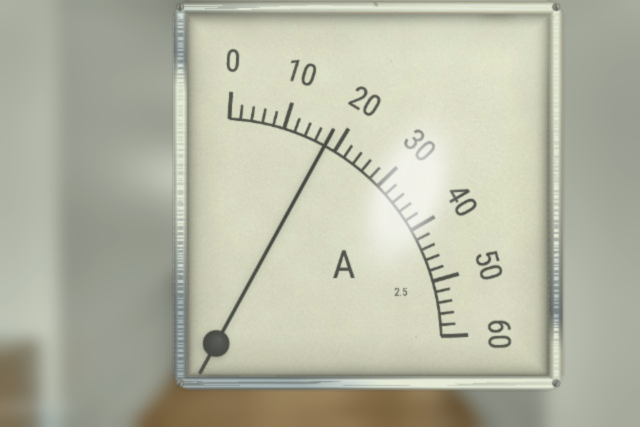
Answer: 18 A
